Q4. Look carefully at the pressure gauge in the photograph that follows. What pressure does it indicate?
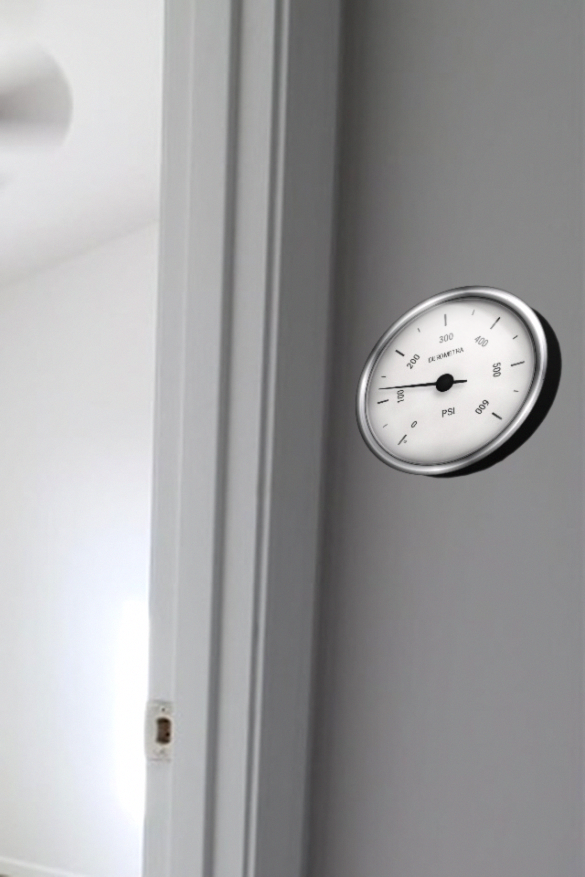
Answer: 125 psi
